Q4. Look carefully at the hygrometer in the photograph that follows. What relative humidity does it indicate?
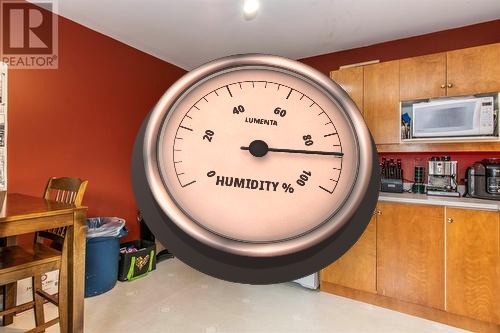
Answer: 88 %
